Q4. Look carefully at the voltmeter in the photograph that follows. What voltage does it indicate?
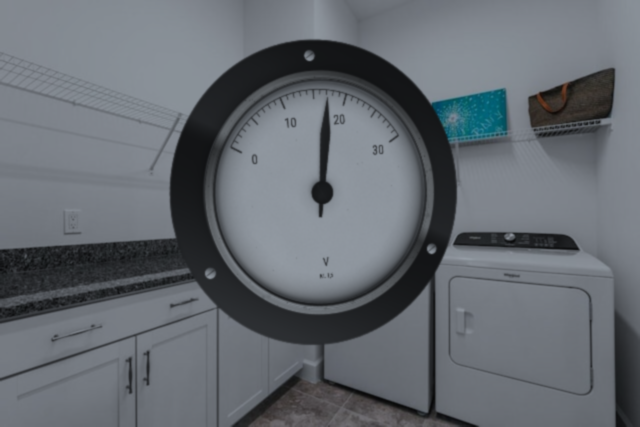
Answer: 17 V
